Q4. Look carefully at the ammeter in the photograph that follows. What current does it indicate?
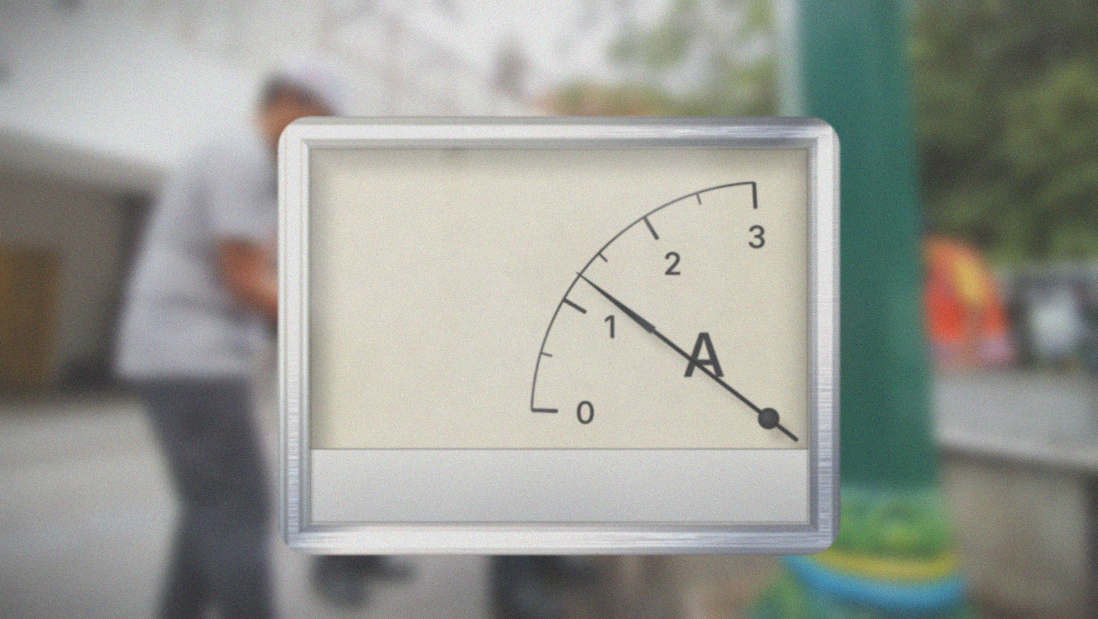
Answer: 1.25 A
